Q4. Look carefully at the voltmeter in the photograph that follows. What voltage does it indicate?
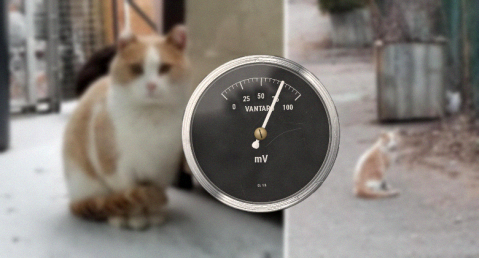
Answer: 75 mV
